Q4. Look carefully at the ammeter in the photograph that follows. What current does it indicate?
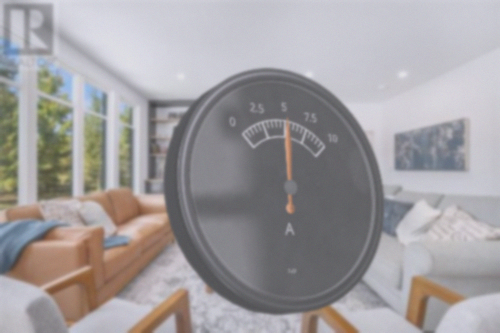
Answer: 5 A
